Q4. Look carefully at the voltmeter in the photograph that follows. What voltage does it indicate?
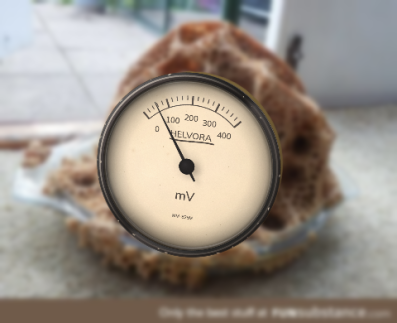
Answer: 60 mV
